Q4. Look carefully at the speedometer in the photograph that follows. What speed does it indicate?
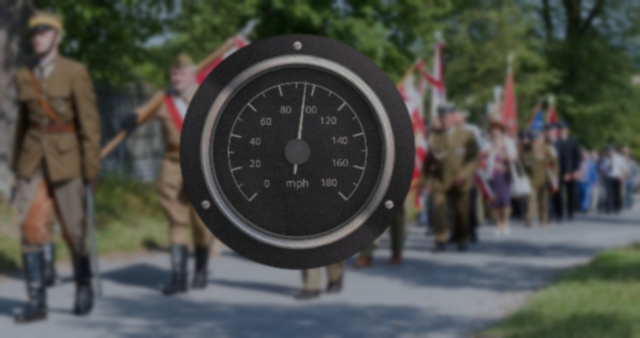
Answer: 95 mph
